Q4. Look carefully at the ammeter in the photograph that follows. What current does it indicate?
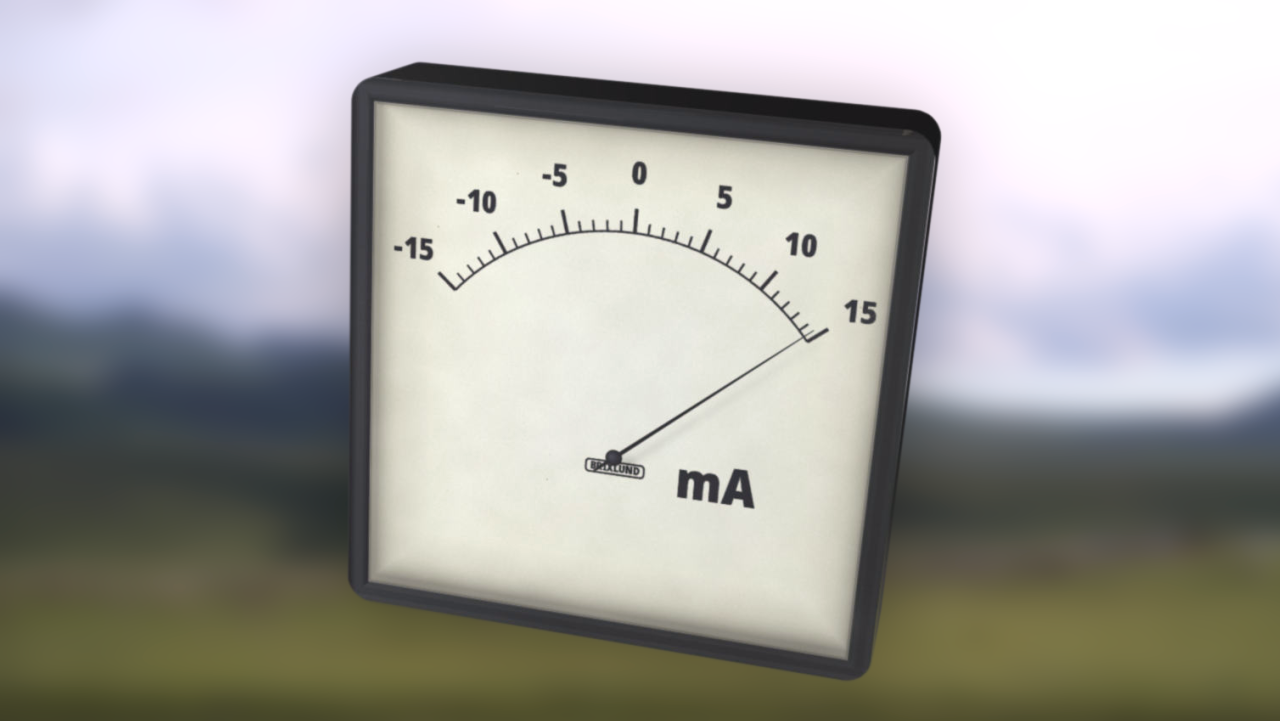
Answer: 14.5 mA
